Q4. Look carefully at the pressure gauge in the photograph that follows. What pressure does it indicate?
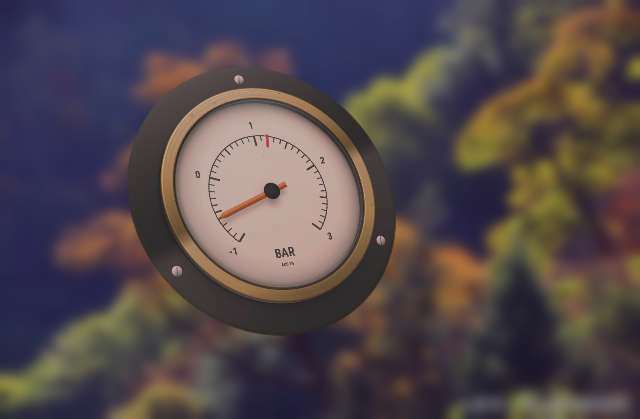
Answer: -0.6 bar
